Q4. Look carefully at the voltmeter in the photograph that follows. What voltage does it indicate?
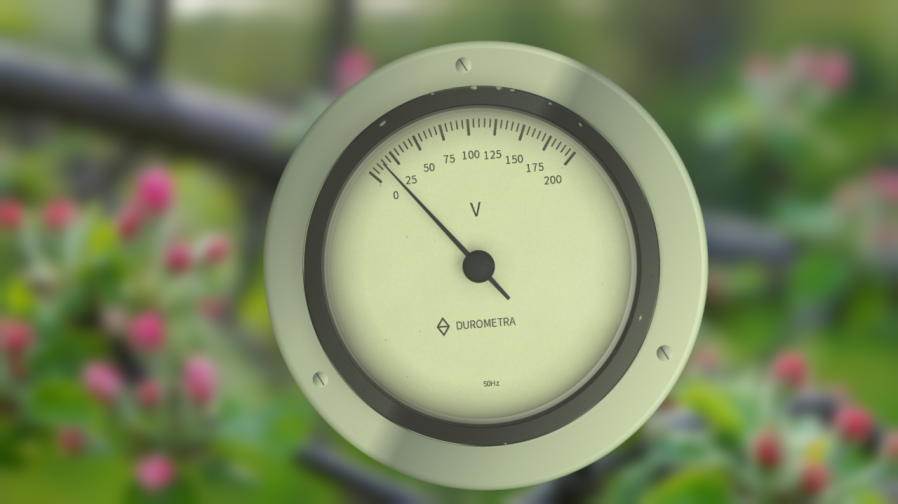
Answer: 15 V
